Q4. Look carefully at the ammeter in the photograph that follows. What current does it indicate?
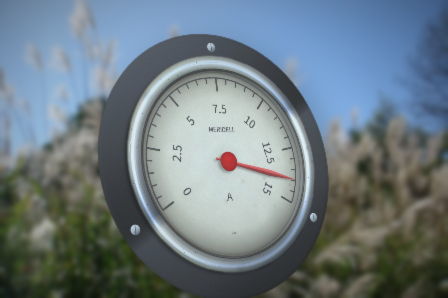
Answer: 14 A
